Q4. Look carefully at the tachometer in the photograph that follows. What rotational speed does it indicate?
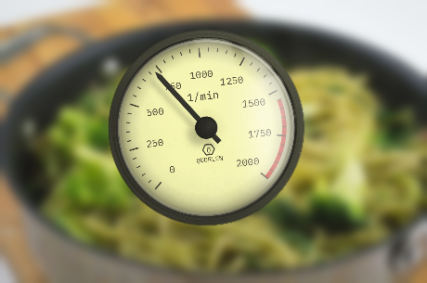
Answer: 725 rpm
